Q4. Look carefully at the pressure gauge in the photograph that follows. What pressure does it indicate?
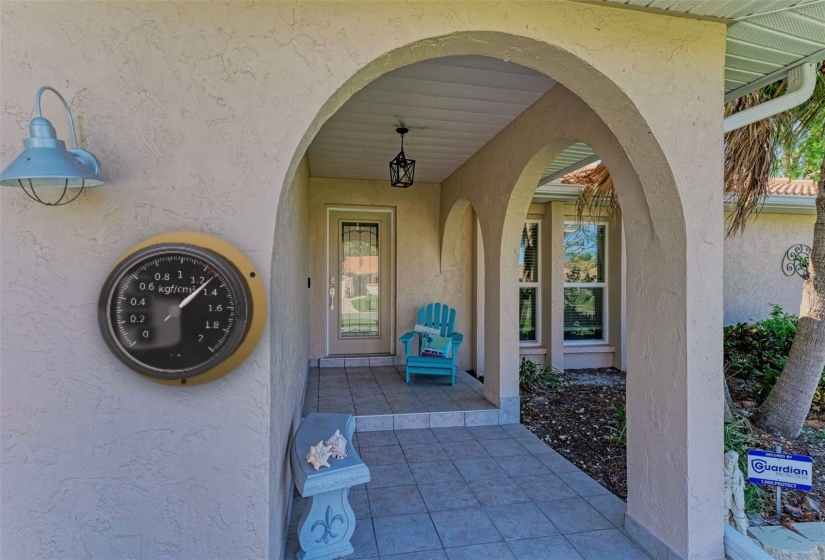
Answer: 1.3 kg/cm²
